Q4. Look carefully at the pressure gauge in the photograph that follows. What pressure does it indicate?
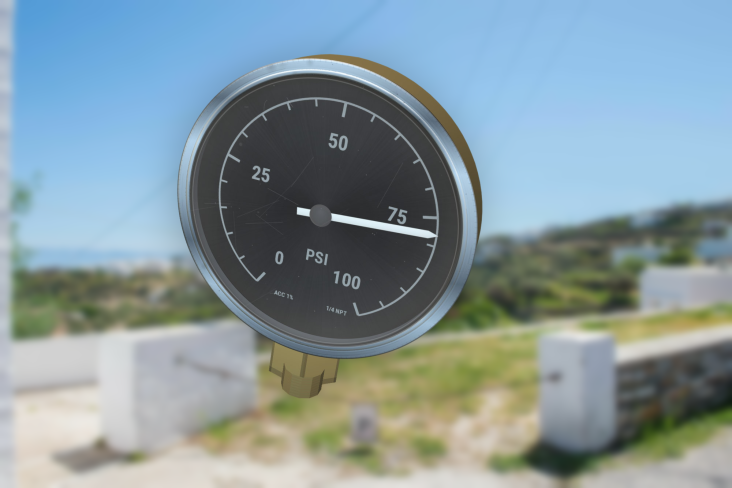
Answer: 77.5 psi
